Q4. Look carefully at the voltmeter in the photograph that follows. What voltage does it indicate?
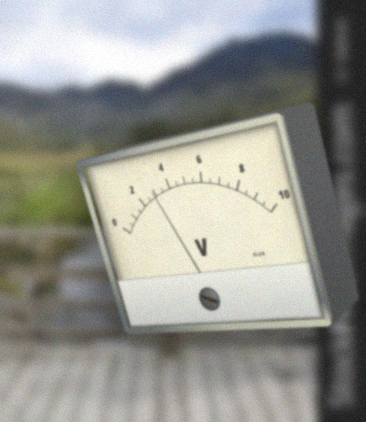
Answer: 3 V
